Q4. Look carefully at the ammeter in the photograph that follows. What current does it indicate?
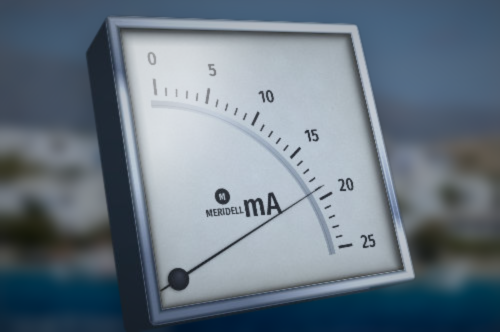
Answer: 19 mA
